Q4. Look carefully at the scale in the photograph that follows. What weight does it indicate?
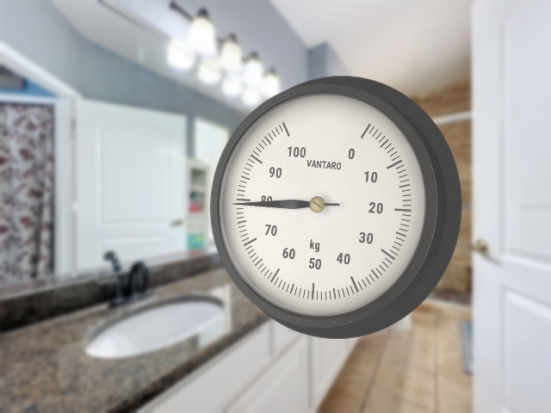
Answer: 79 kg
